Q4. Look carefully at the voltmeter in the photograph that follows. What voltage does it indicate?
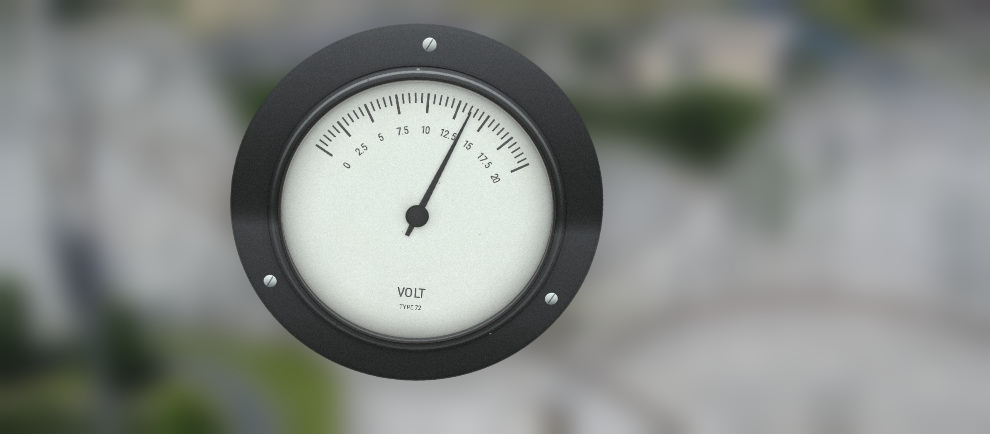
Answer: 13.5 V
